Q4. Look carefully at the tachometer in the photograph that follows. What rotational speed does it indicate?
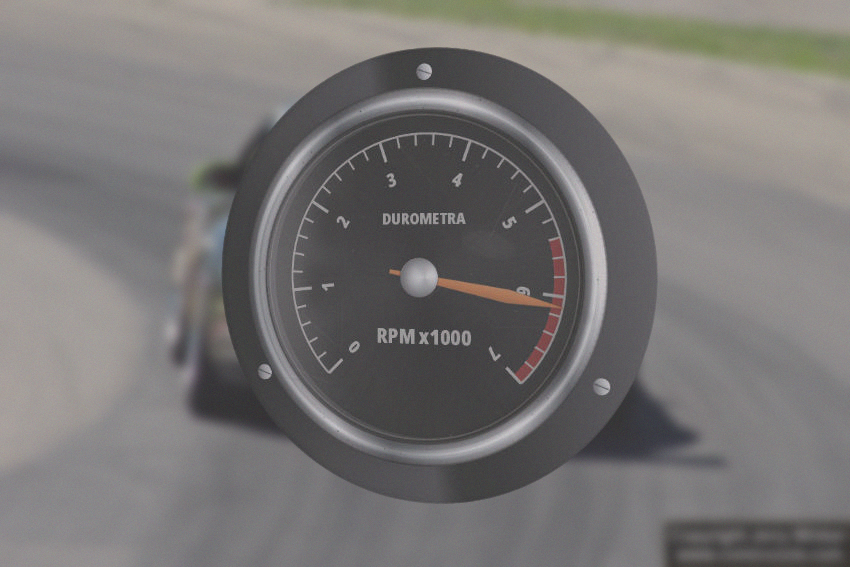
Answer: 6100 rpm
